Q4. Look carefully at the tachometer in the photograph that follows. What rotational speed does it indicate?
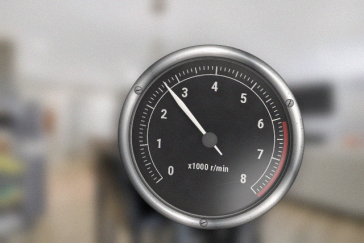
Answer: 2700 rpm
